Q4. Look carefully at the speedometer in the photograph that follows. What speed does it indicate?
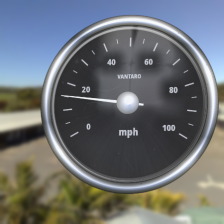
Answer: 15 mph
